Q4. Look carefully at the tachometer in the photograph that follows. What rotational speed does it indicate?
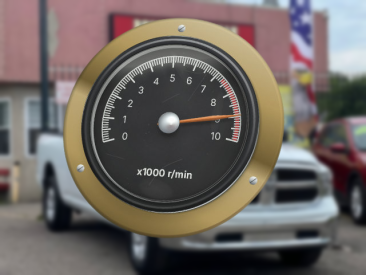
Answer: 9000 rpm
